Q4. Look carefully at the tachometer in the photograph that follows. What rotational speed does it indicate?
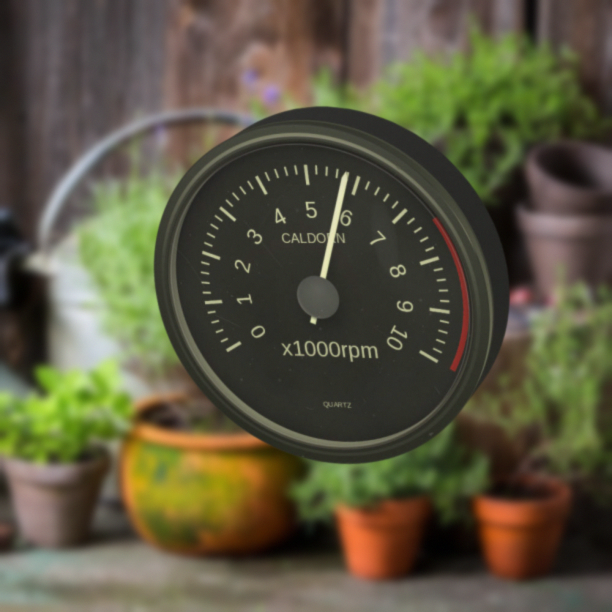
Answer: 5800 rpm
